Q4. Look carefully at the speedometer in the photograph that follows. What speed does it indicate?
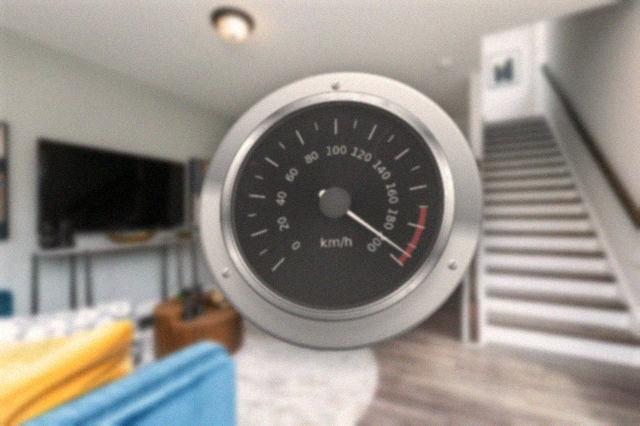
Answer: 195 km/h
